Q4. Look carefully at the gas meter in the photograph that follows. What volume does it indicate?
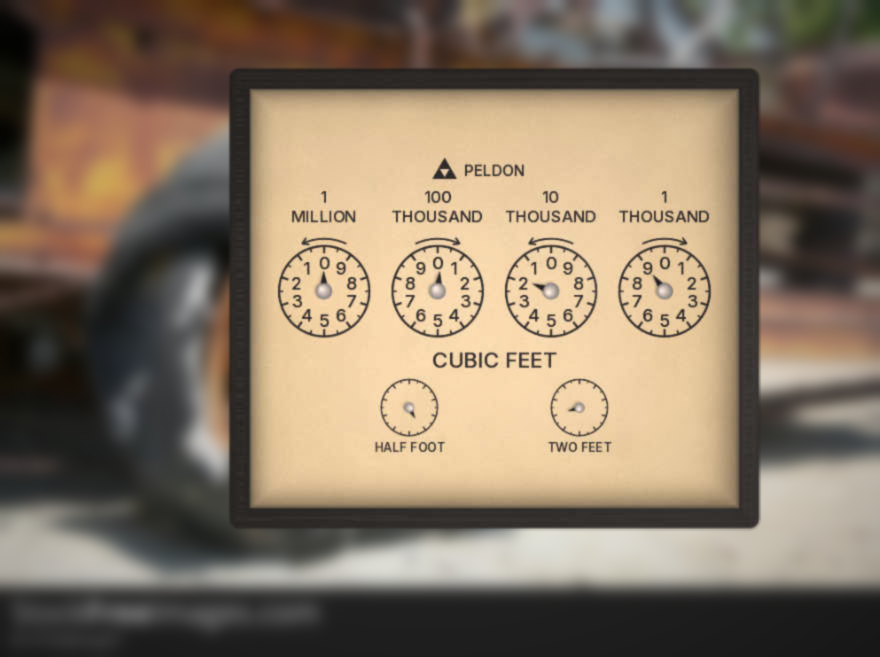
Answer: 1900 ft³
